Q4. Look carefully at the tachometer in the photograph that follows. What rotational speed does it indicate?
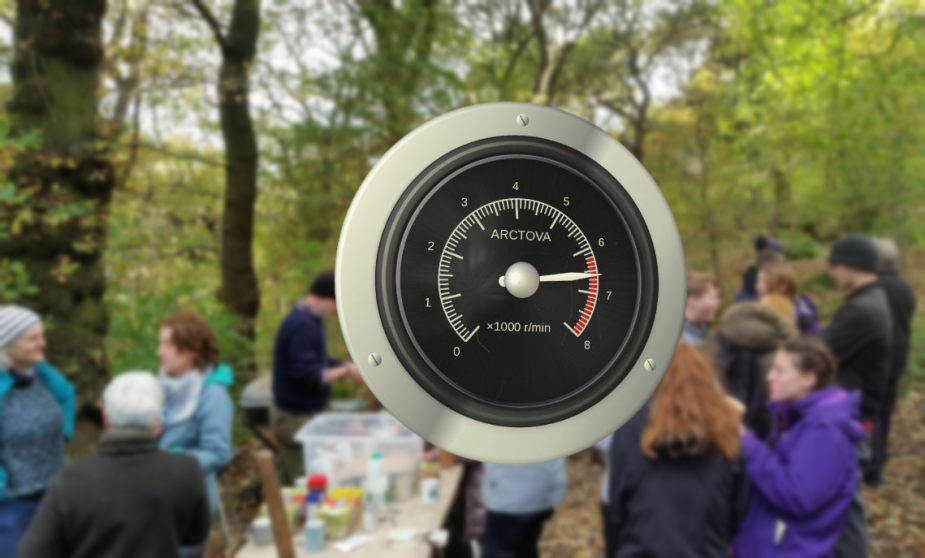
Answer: 6600 rpm
